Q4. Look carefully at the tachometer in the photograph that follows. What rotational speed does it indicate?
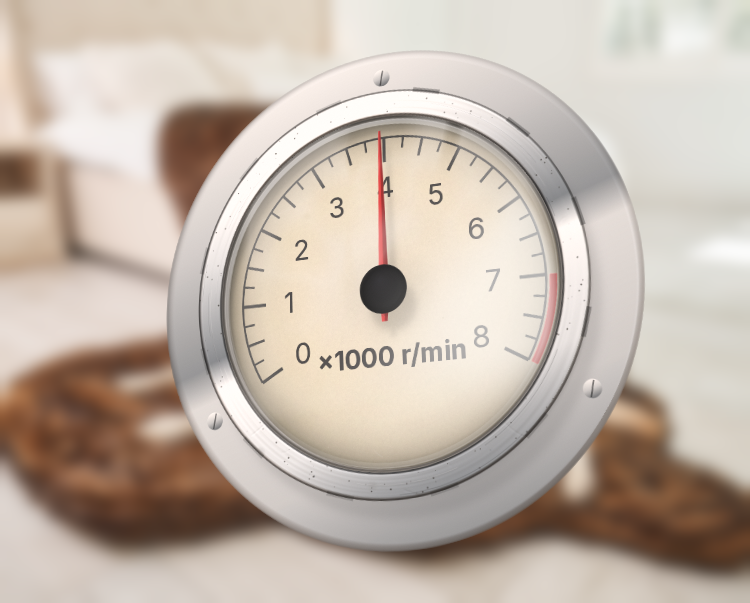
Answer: 4000 rpm
